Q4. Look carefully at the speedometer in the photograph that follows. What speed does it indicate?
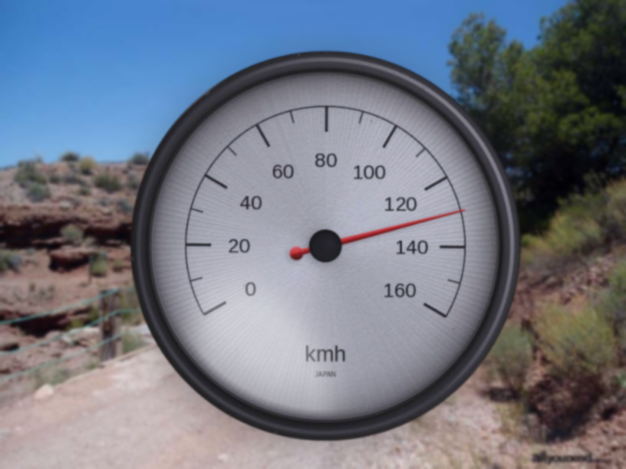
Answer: 130 km/h
